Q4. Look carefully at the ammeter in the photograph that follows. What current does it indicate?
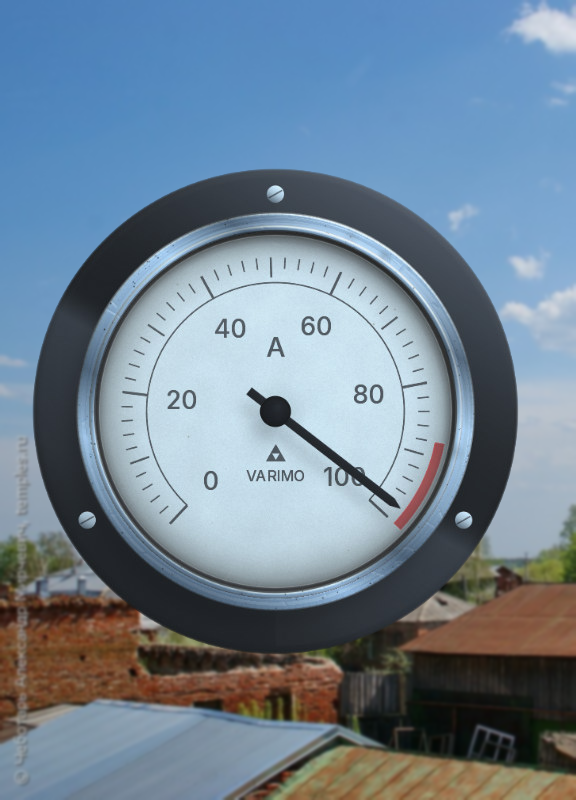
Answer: 98 A
